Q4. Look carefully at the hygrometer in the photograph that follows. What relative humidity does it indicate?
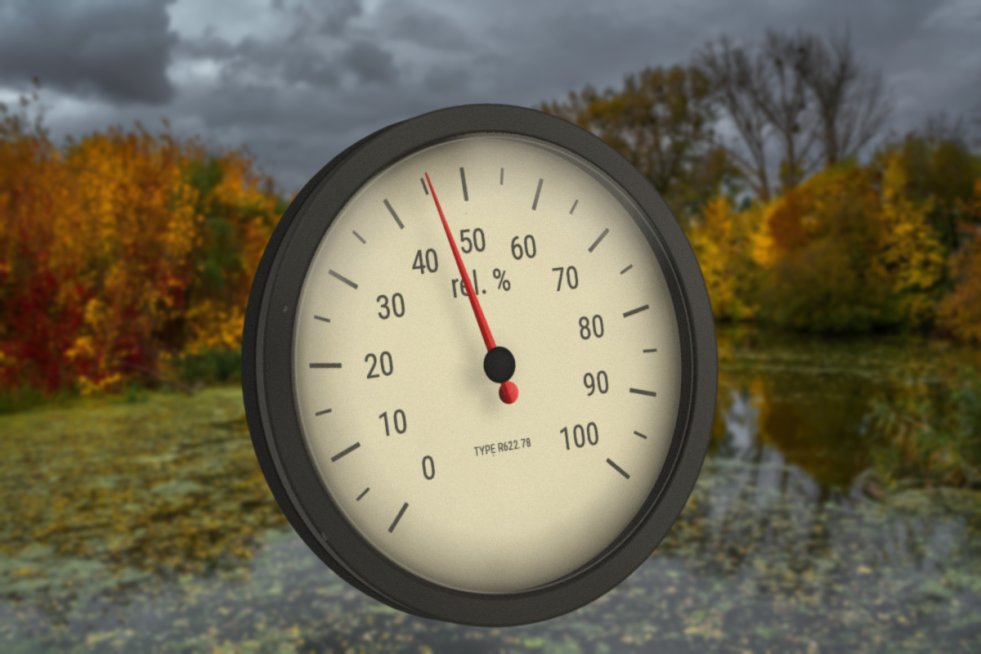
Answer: 45 %
